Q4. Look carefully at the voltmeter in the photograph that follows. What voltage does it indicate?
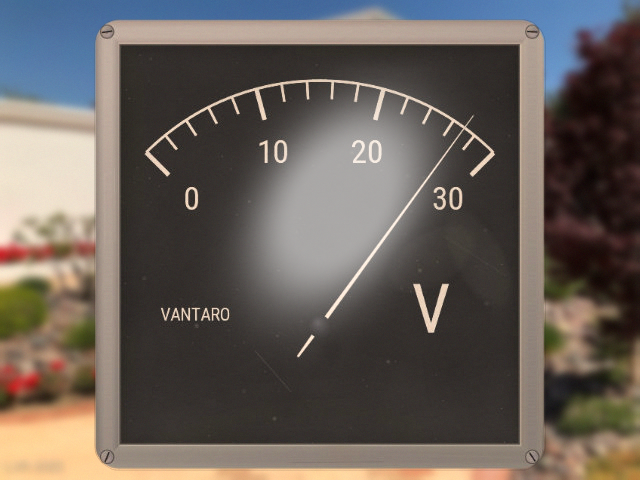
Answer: 27 V
